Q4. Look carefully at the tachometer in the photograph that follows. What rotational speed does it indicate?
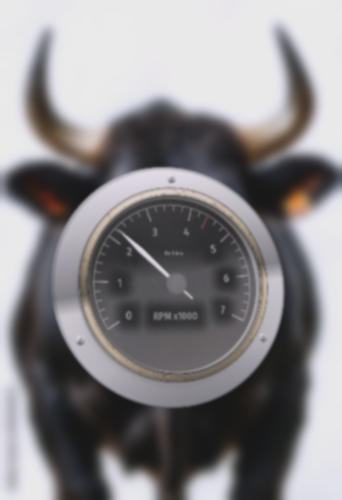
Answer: 2200 rpm
